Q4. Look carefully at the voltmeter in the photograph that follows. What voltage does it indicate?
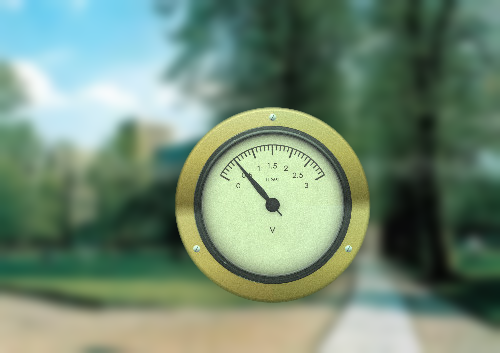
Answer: 0.5 V
